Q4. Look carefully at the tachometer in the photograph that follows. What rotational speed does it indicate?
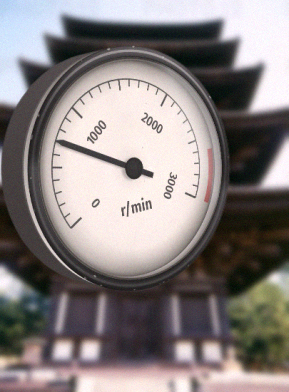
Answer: 700 rpm
